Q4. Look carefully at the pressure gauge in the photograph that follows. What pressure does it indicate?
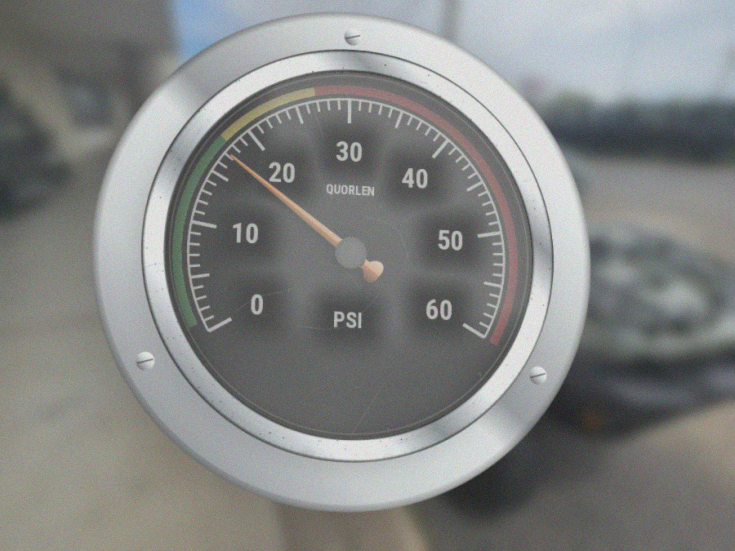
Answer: 17 psi
